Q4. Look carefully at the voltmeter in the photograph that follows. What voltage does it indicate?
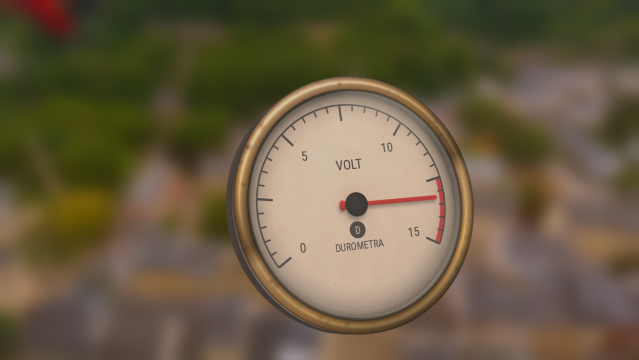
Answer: 13.25 V
